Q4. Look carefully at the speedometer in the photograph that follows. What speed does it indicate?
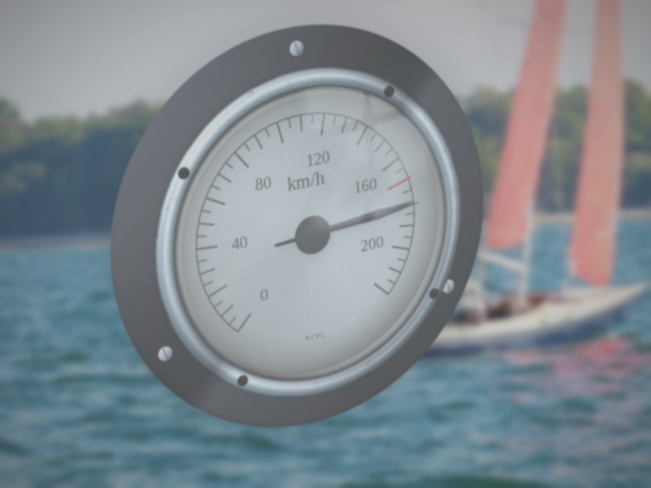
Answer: 180 km/h
